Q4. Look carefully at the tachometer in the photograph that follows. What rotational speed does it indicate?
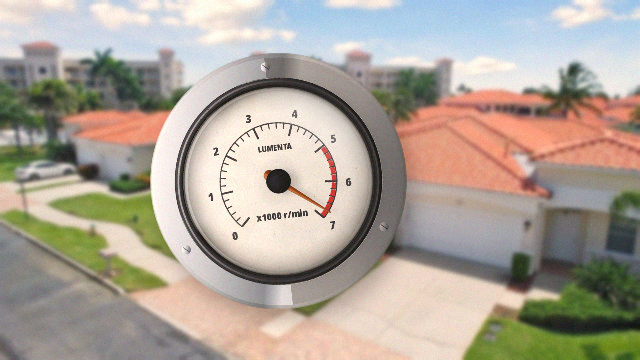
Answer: 6800 rpm
